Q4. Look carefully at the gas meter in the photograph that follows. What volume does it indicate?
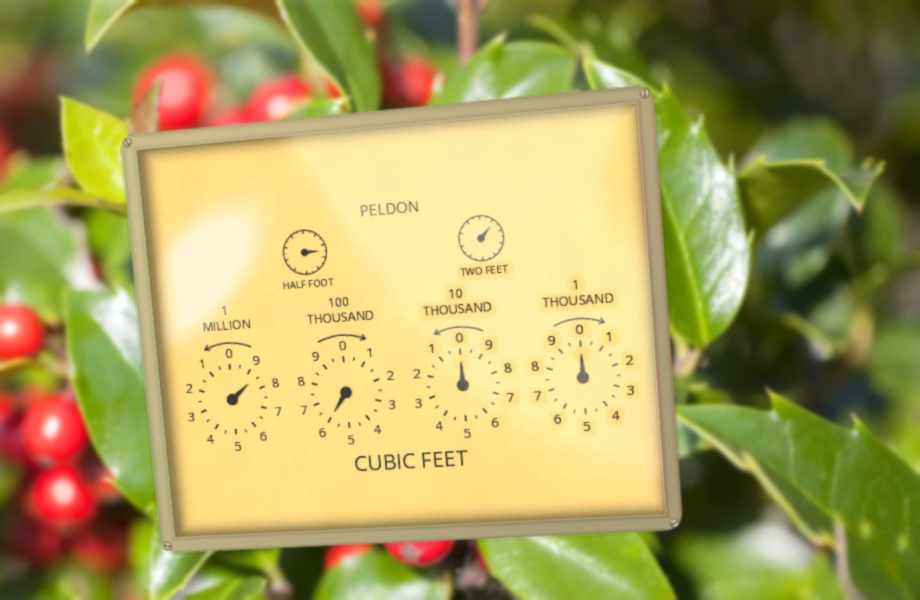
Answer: 860000 ft³
